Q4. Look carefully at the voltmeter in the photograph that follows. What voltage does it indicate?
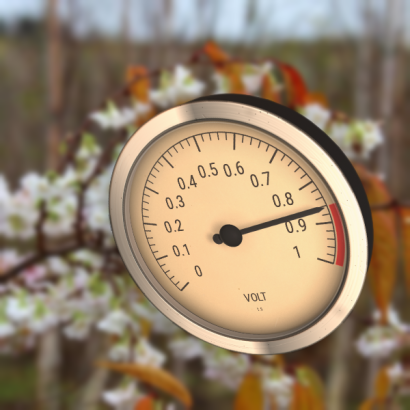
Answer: 0.86 V
